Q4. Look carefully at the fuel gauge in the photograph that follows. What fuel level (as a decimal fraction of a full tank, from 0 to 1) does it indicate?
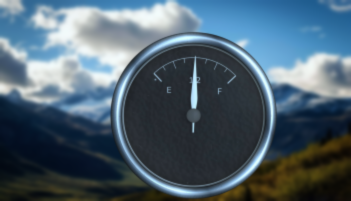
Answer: 0.5
